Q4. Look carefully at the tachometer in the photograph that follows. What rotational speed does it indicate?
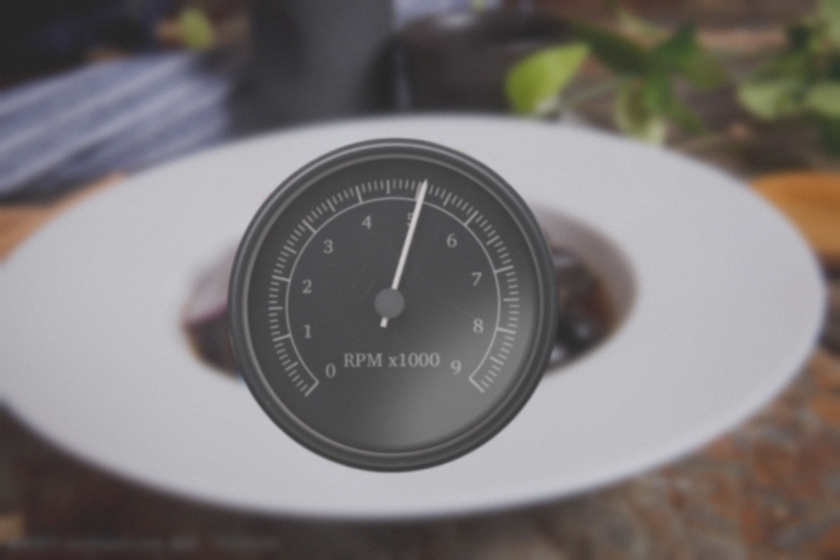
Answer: 5100 rpm
